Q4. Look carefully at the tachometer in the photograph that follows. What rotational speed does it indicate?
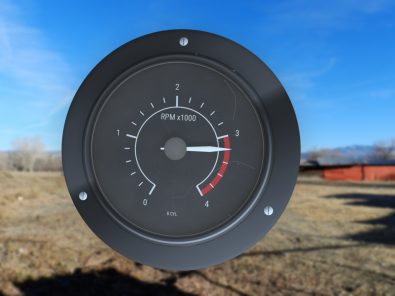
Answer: 3200 rpm
